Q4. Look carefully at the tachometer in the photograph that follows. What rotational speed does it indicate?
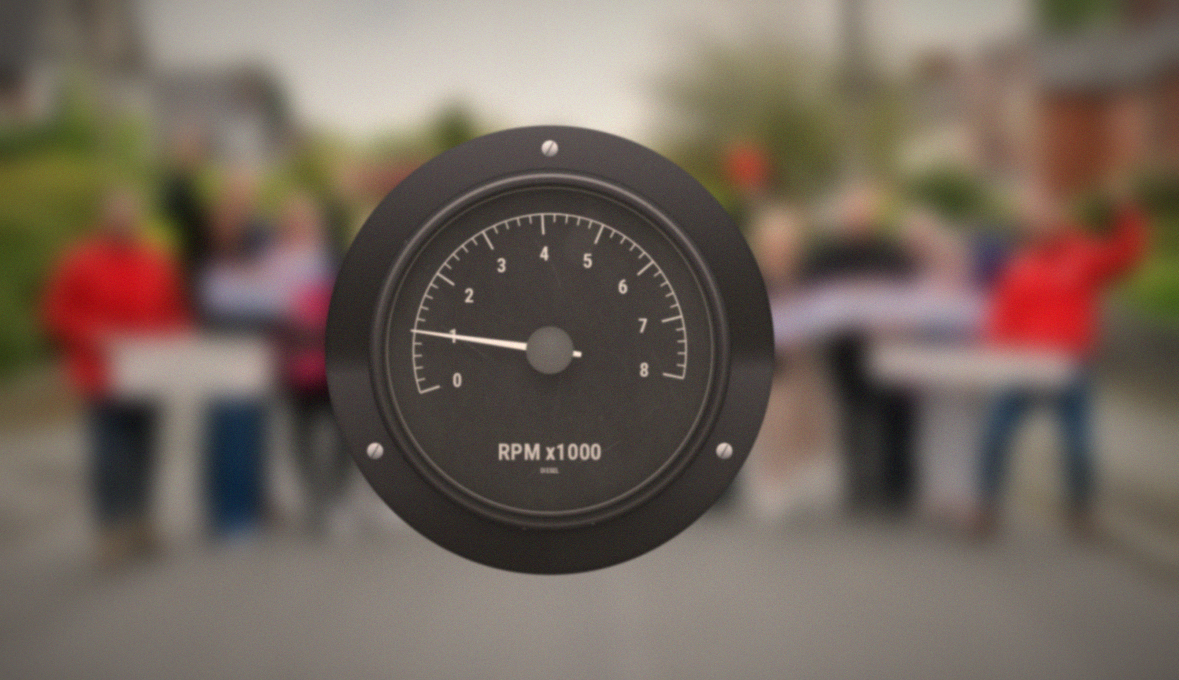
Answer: 1000 rpm
